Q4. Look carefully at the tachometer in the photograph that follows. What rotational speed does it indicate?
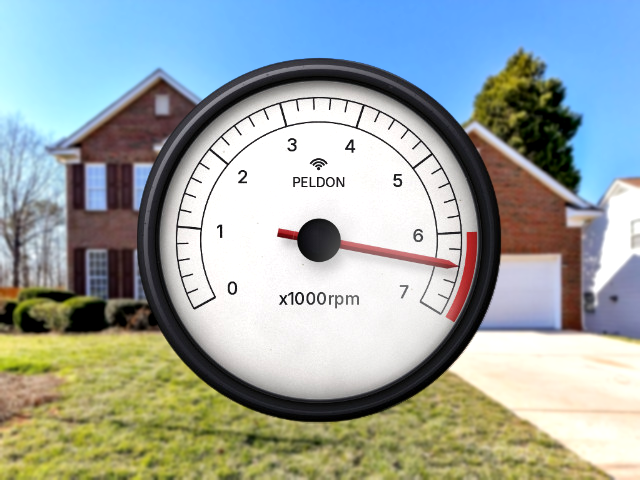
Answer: 6400 rpm
